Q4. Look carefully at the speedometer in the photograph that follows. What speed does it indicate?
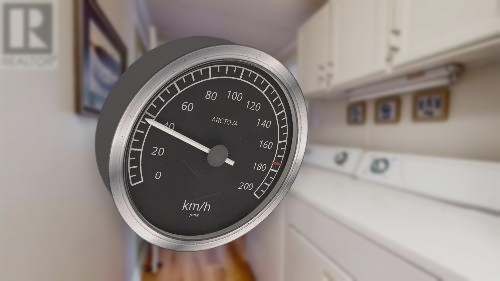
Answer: 37.5 km/h
